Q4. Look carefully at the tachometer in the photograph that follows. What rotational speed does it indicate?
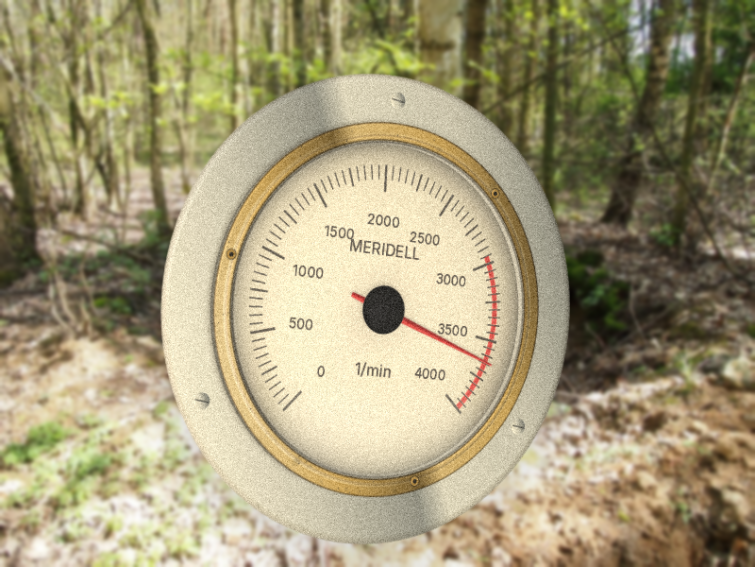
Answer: 3650 rpm
